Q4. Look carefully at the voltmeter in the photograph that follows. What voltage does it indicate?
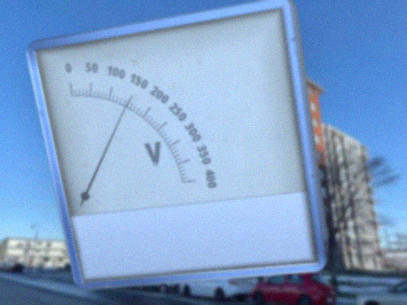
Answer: 150 V
